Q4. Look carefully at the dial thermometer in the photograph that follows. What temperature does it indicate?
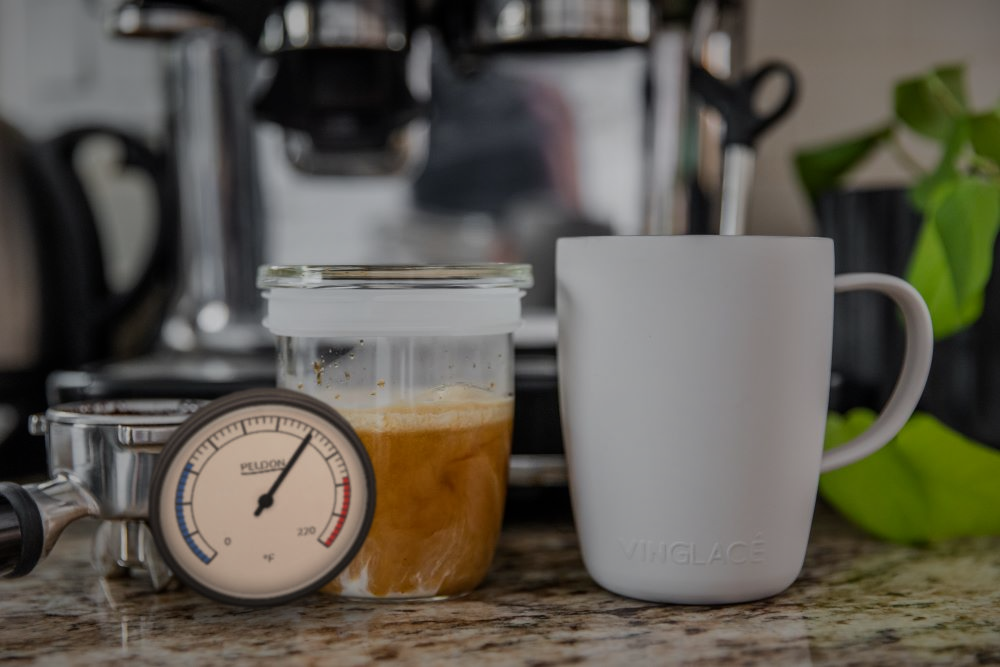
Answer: 140 °F
